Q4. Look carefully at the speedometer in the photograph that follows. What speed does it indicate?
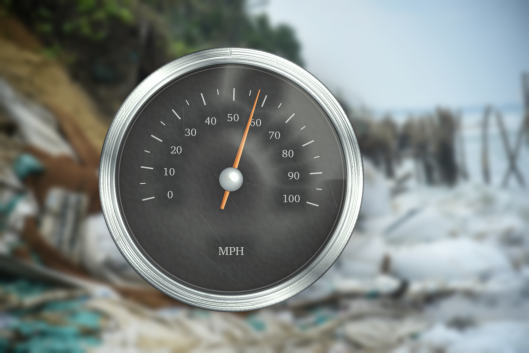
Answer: 57.5 mph
